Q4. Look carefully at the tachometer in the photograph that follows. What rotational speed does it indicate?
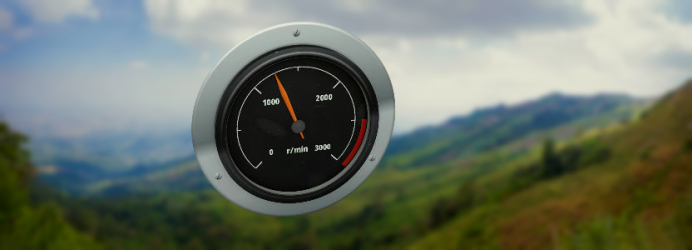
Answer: 1250 rpm
